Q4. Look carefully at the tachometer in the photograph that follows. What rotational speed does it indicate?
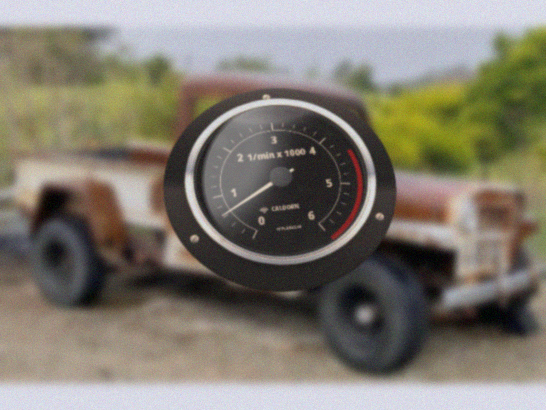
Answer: 600 rpm
